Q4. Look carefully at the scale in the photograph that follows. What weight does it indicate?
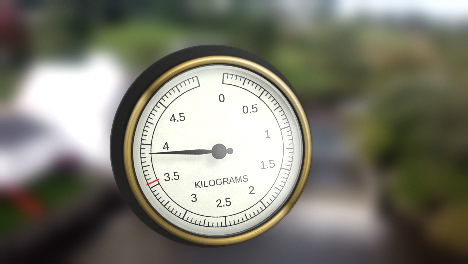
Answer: 3.9 kg
